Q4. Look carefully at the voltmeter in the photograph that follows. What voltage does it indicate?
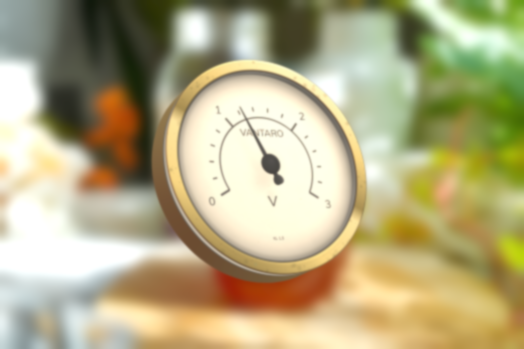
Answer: 1.2 V
